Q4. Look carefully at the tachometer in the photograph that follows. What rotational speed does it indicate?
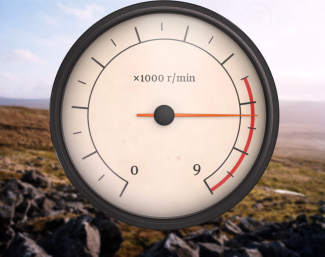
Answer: 7250 rpm
